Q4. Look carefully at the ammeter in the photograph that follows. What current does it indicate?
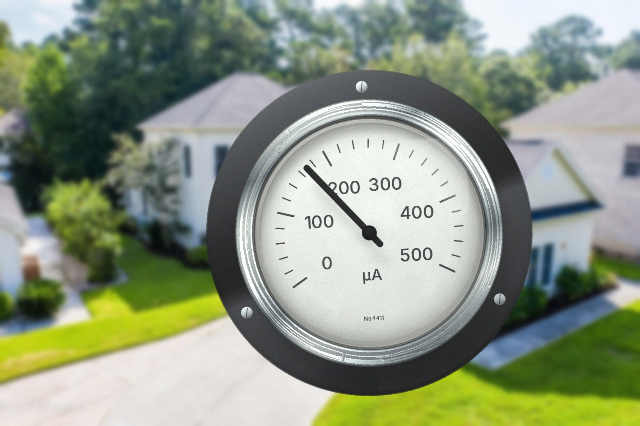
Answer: 170 µA
